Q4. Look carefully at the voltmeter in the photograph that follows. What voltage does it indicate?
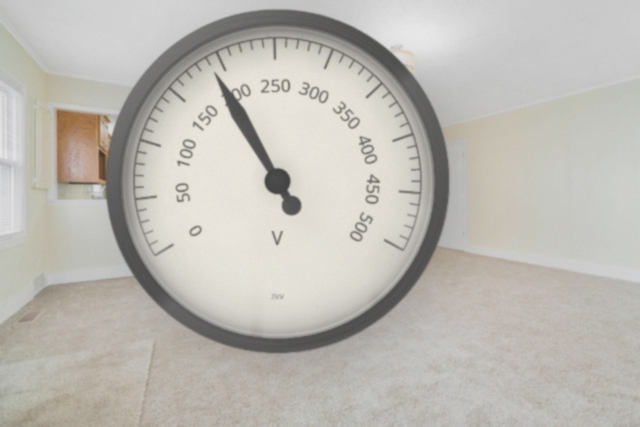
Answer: 190 V
